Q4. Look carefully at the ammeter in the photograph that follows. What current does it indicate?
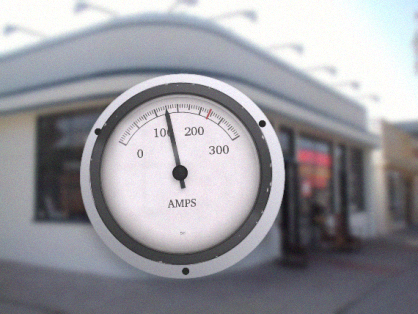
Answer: 125 A
